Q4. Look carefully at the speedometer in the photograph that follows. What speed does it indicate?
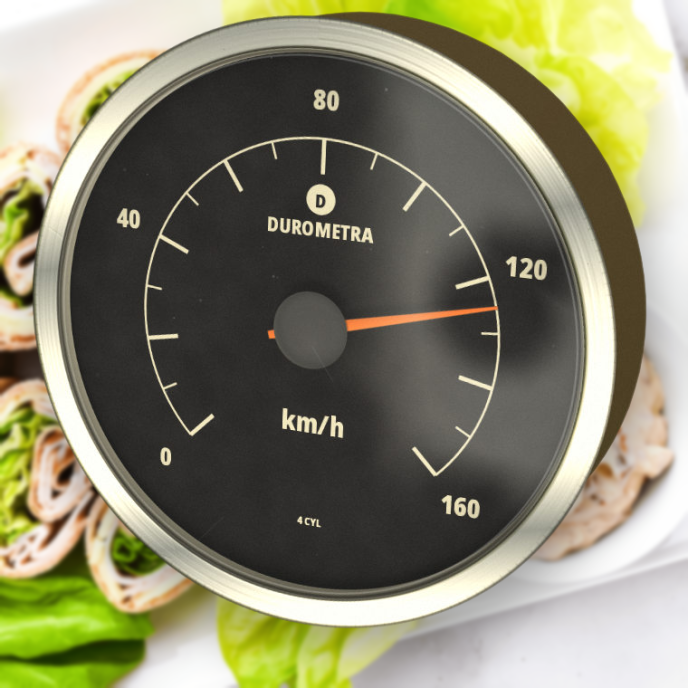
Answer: 125 km/h
